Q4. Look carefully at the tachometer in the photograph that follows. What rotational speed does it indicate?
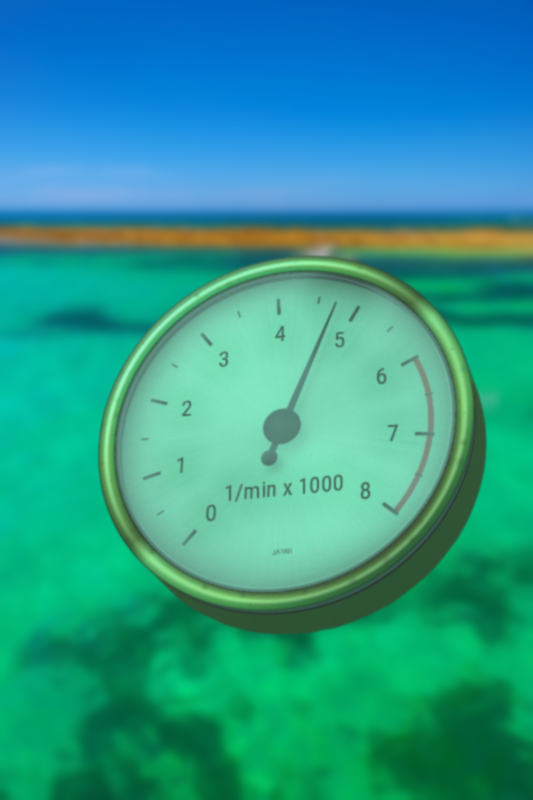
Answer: 4750 rpm
